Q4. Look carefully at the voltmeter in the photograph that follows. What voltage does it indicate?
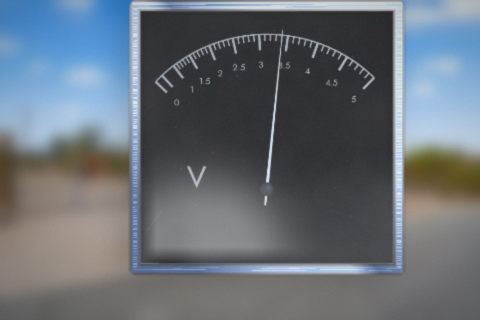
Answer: 3.4 V
